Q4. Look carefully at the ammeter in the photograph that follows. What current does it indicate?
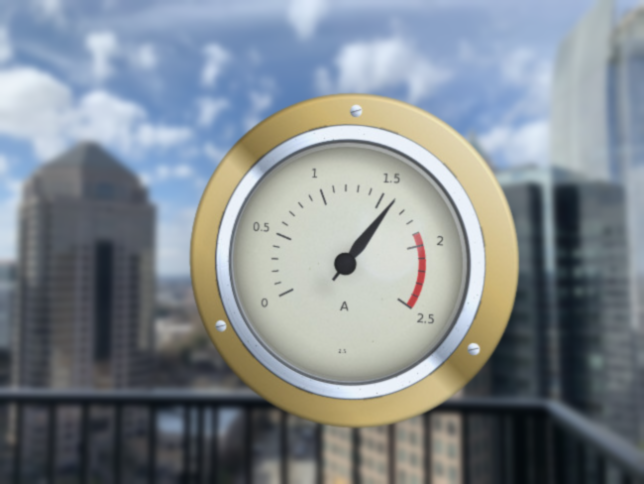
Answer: 1.6 A
